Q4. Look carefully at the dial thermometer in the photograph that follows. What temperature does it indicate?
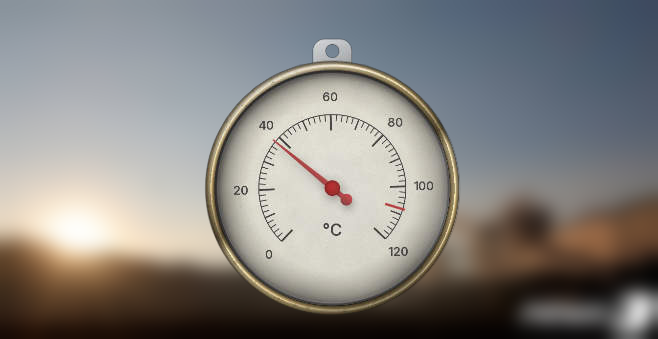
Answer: 38 °C
